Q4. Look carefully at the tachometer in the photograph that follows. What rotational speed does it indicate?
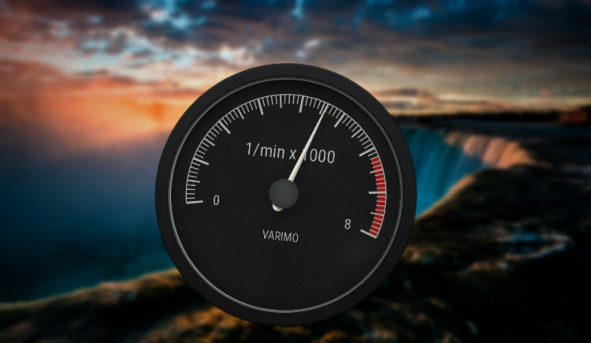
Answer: 4600 rpm
